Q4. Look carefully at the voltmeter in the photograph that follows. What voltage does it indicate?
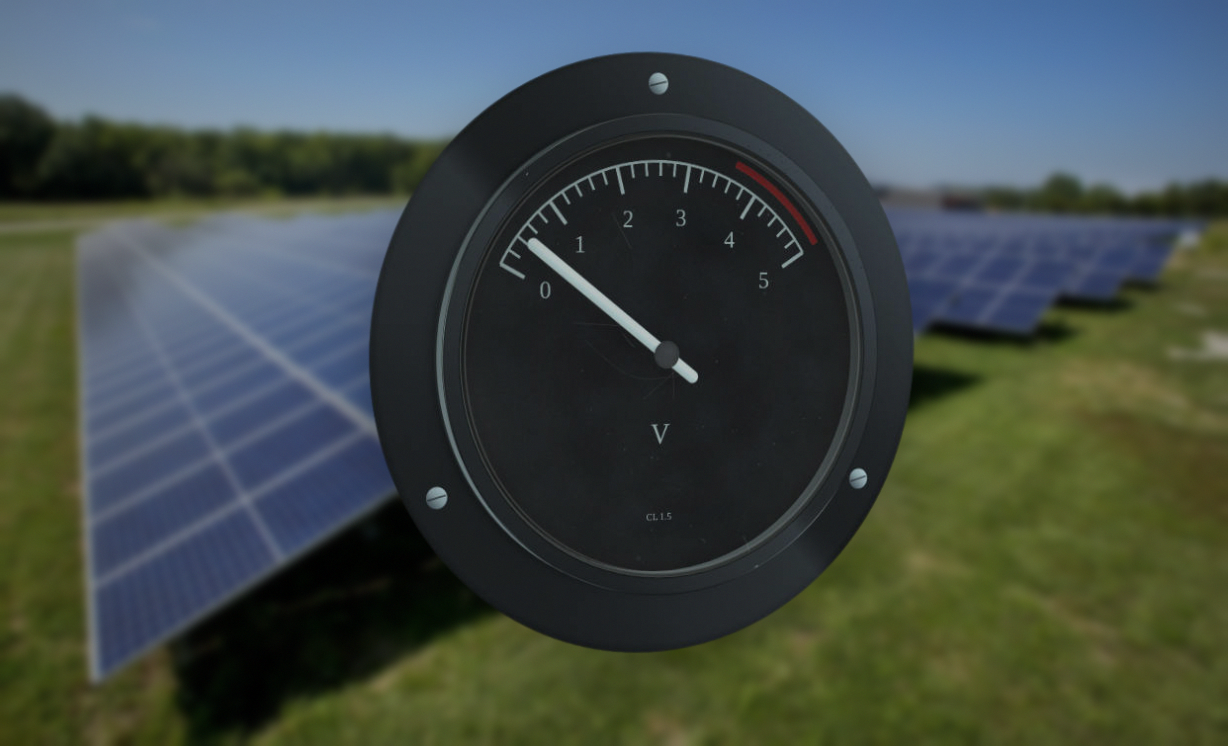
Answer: 0.4 V
